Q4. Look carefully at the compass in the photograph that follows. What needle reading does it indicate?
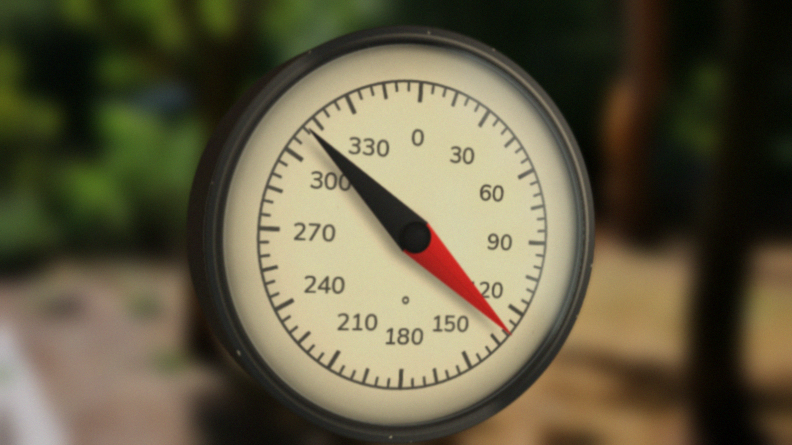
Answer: 130 °
